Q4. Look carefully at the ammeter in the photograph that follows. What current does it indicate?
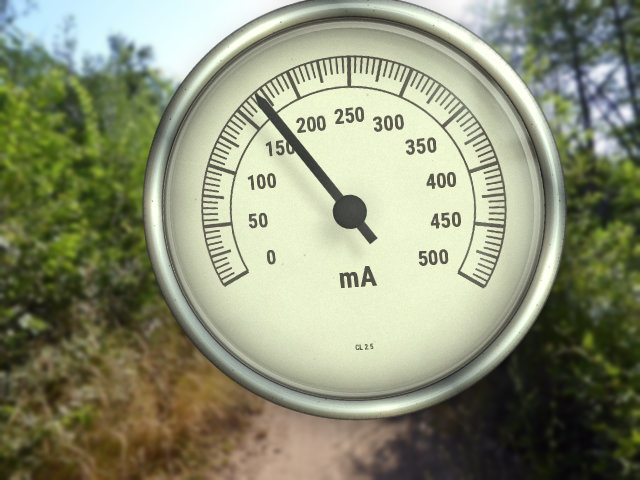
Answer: 170 mA
